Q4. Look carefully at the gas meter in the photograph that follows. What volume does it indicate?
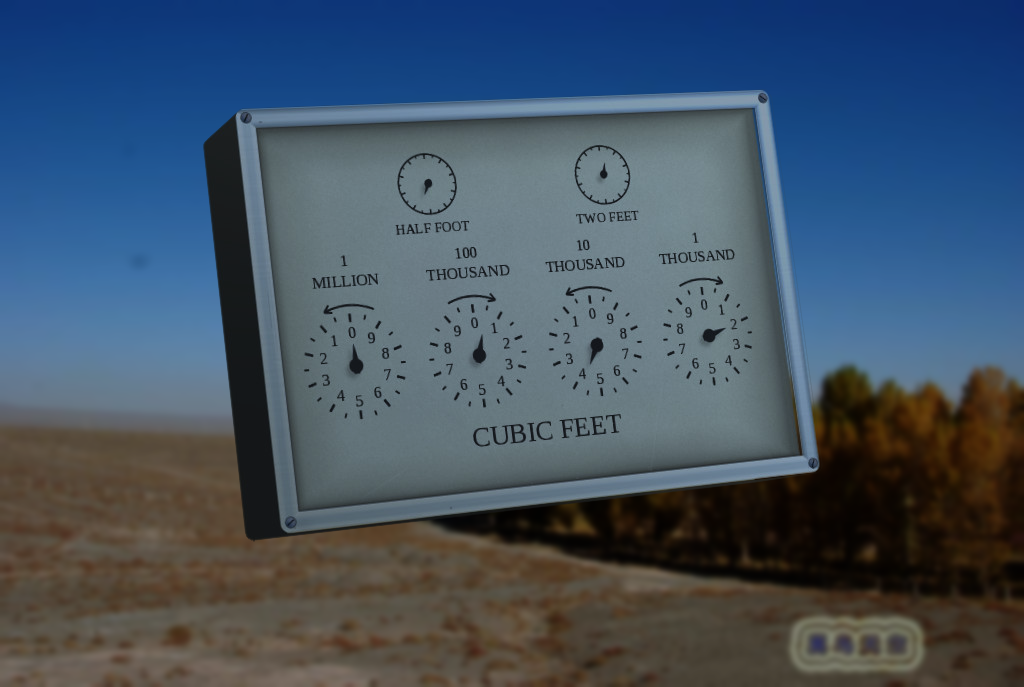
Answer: 4200 ft³
